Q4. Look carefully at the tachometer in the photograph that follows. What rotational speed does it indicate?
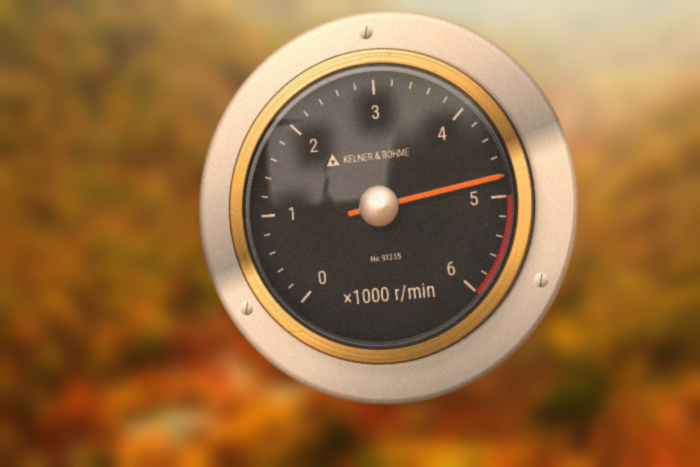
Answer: 4800 rpm
